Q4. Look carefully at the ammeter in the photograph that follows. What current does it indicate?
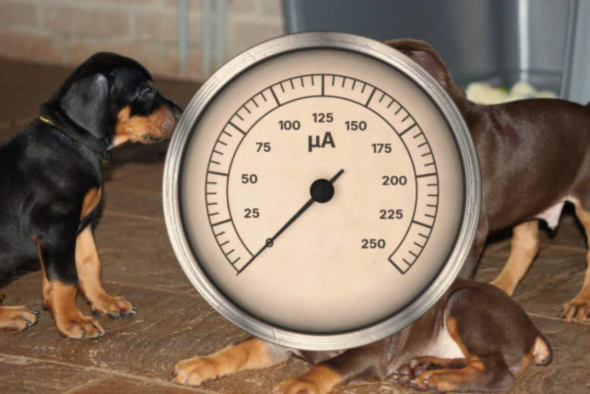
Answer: 0 µA
